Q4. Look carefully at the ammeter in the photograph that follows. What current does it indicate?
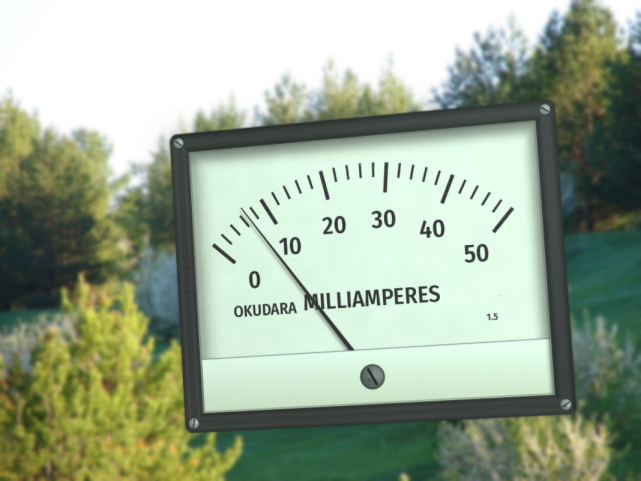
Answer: 7 mA
